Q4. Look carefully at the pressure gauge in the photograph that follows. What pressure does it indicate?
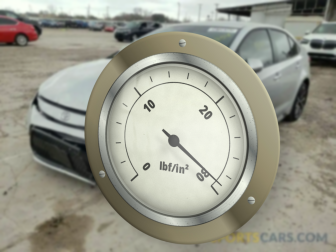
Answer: 29 psi
